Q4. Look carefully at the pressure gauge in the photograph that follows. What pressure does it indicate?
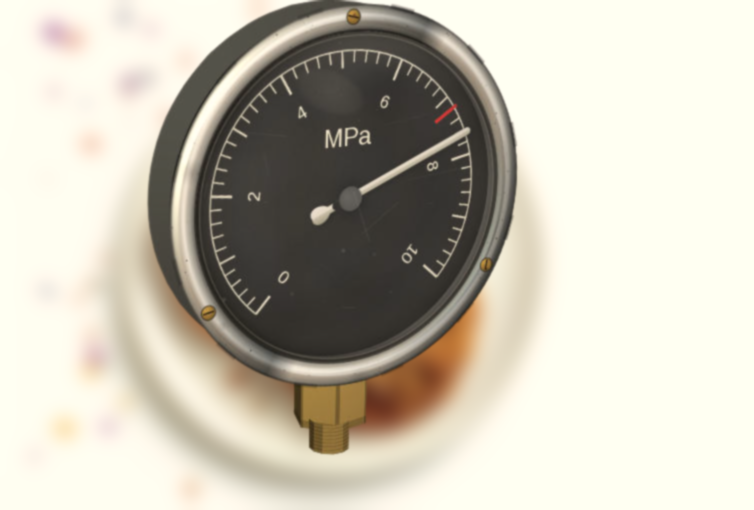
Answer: 7.6 MPa
